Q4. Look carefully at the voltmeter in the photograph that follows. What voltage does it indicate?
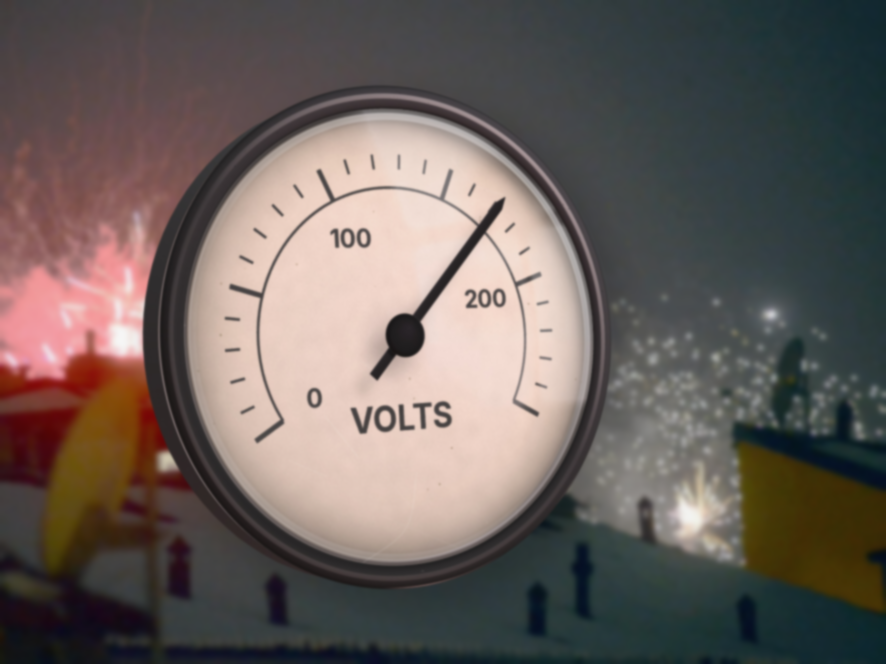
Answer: 170 V
